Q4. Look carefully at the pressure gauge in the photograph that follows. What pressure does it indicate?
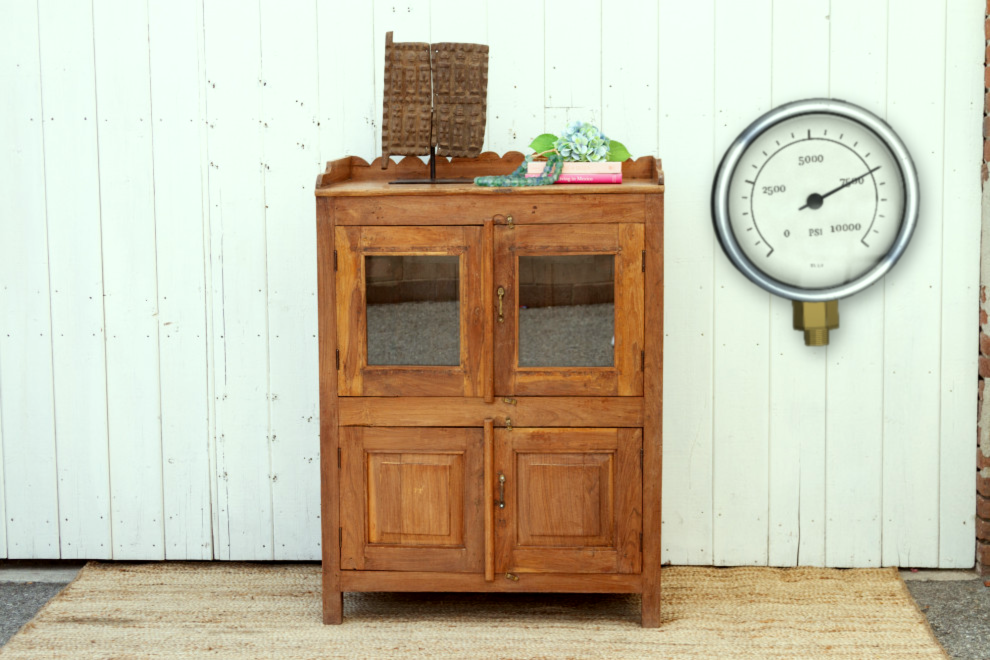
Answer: 7500 psi
